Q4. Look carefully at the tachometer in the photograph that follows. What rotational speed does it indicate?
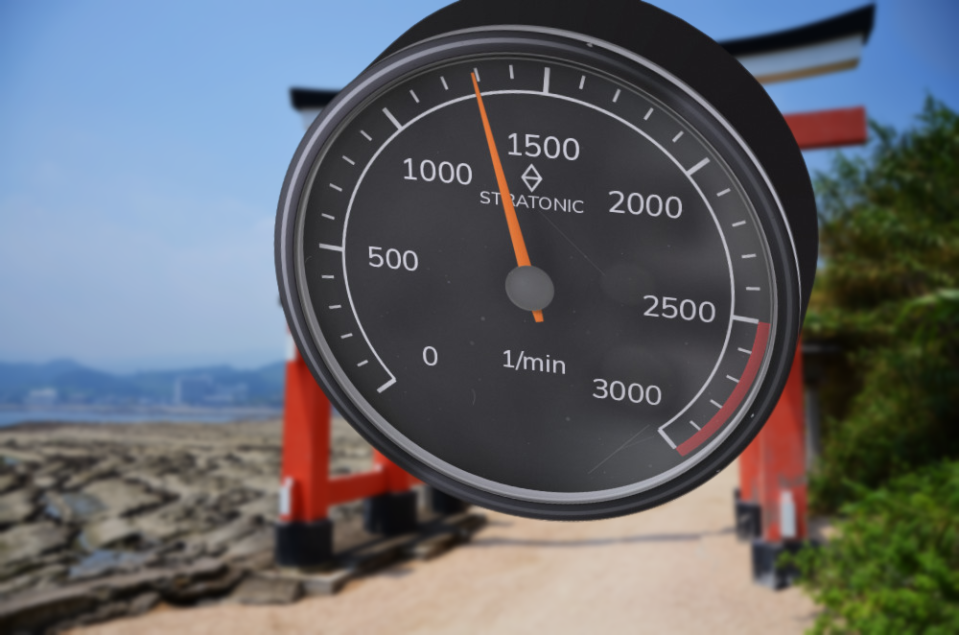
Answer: 1300 rpm
